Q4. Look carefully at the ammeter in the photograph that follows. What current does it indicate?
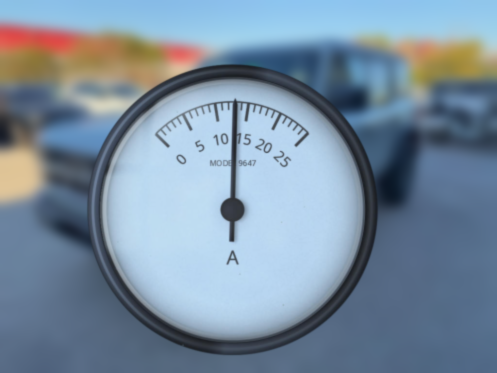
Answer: 13 A
